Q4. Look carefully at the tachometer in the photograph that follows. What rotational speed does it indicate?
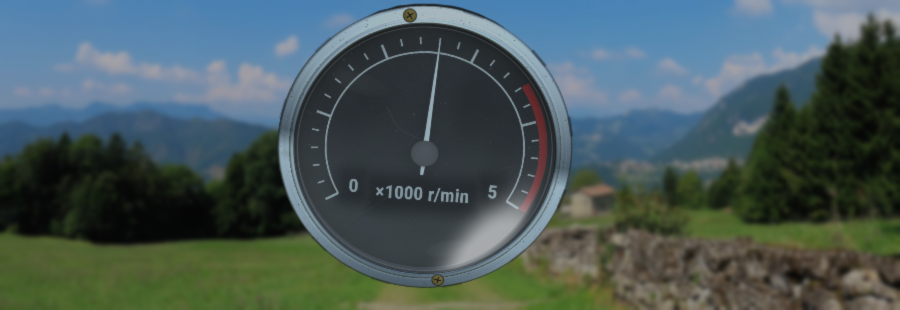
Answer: 2600 rpm
